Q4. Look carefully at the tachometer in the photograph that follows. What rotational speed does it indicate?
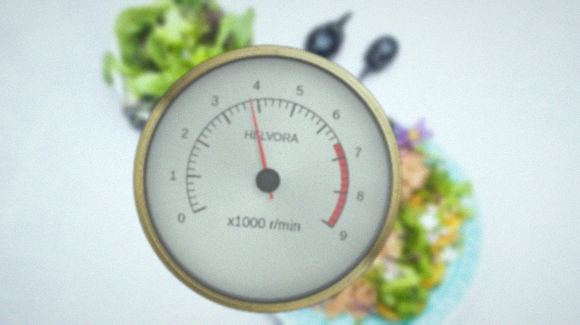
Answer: 3800 rpm
